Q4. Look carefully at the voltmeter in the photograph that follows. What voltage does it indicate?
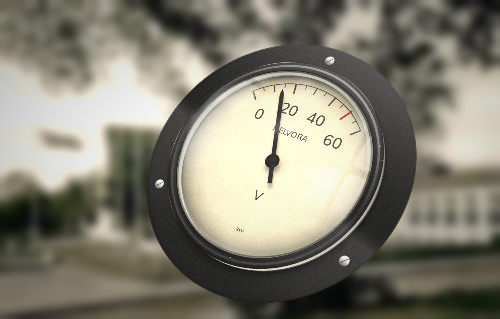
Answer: 15 V
